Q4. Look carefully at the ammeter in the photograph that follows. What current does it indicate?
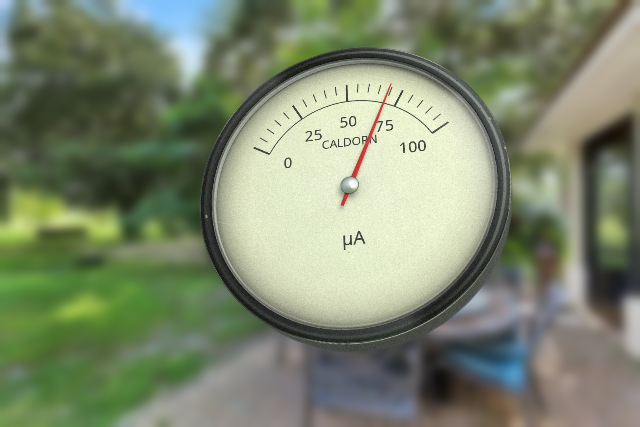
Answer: 70 µA
